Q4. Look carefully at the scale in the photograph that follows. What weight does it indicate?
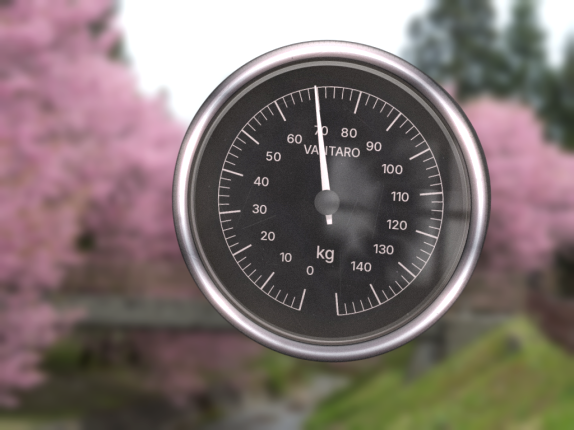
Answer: 70 kg
